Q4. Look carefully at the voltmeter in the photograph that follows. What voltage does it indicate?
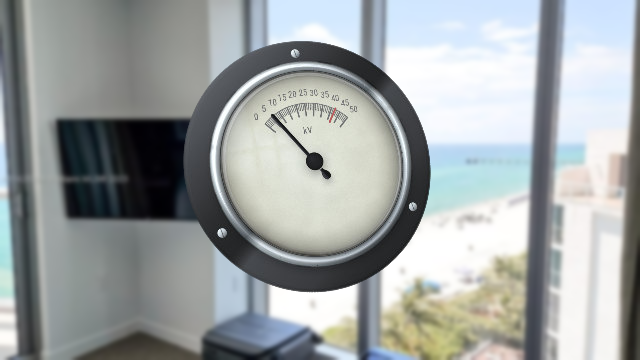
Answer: 5 kV
